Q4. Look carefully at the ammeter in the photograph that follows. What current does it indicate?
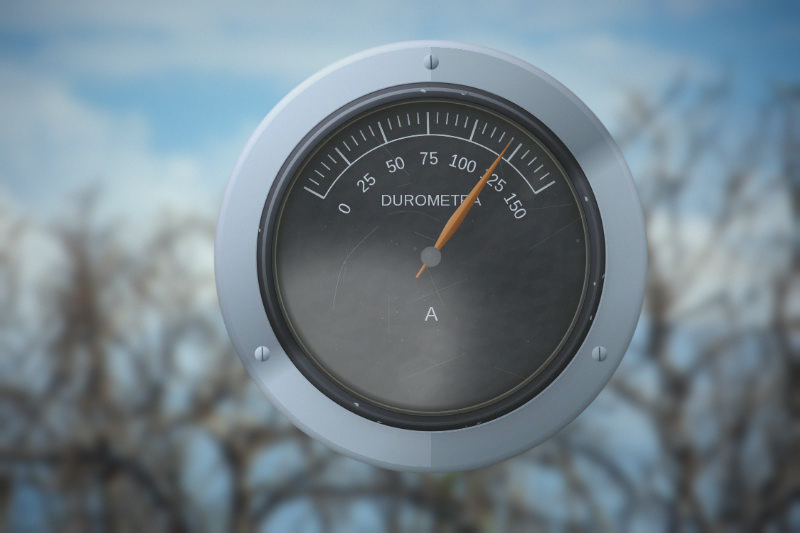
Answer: 120 A
